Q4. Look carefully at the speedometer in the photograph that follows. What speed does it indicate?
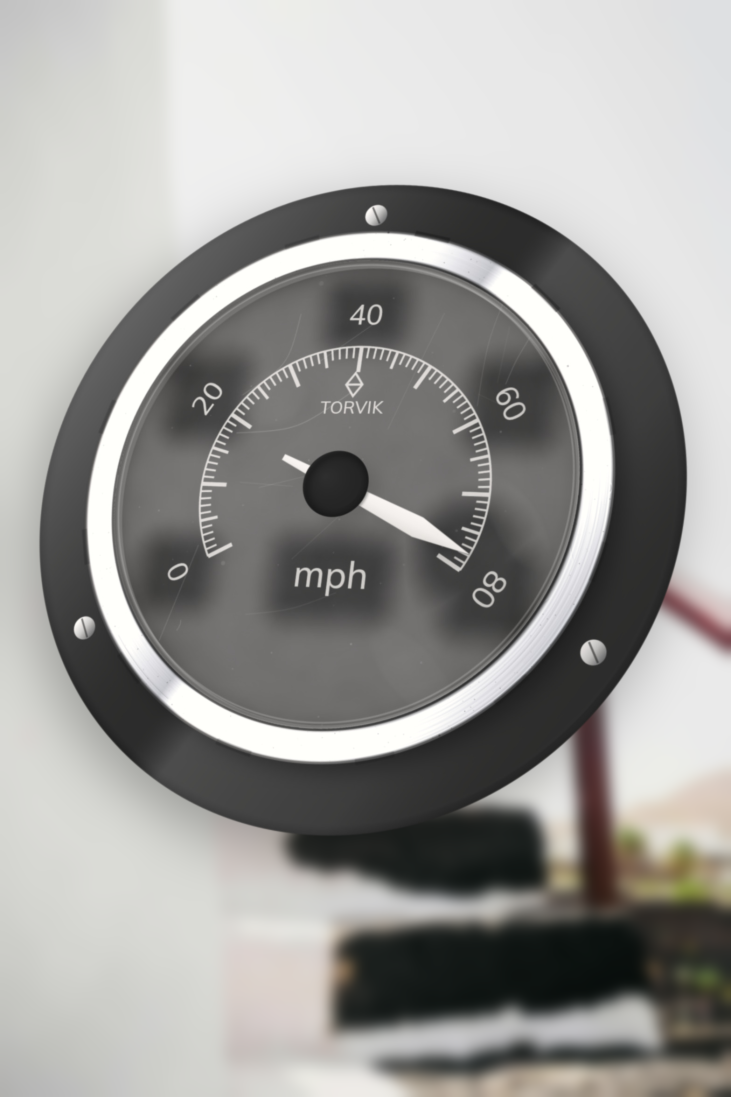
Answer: 78 mph
